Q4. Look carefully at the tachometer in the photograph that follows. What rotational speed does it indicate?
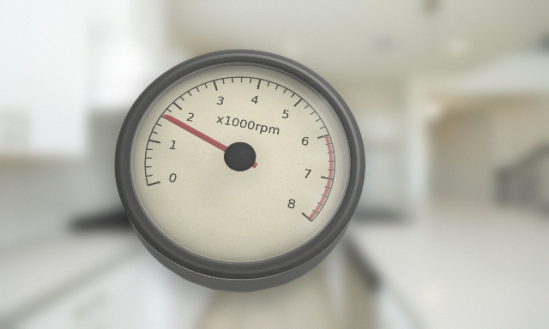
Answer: 1600 rpm
